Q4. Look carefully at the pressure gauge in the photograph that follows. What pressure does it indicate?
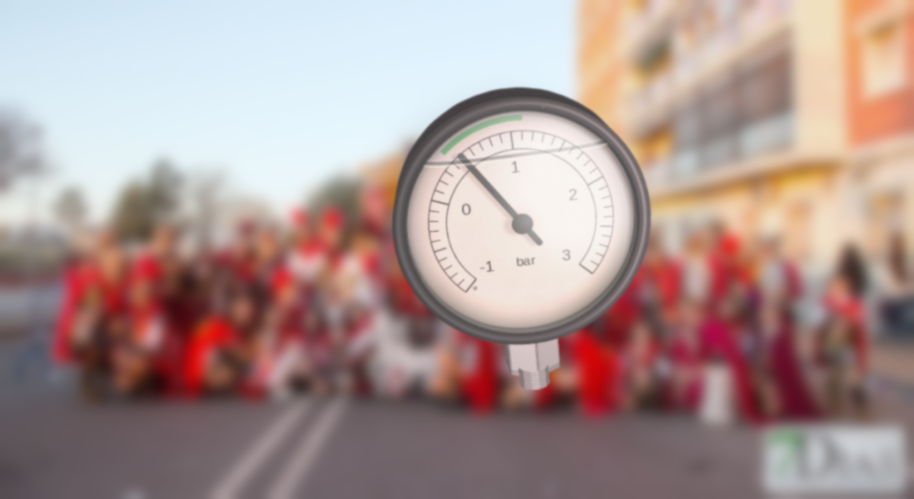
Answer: 0.5 bar
